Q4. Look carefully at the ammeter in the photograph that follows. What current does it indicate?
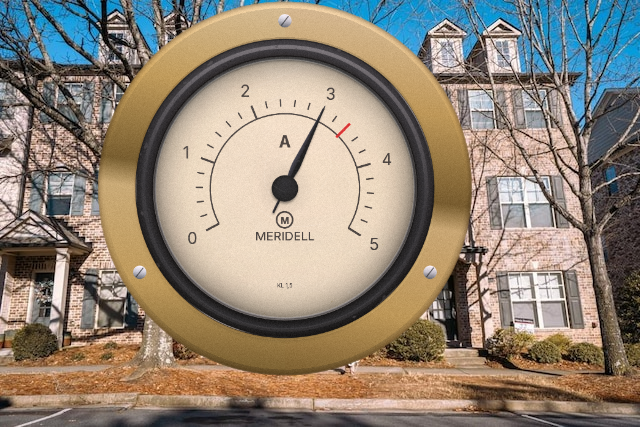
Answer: 3 A
